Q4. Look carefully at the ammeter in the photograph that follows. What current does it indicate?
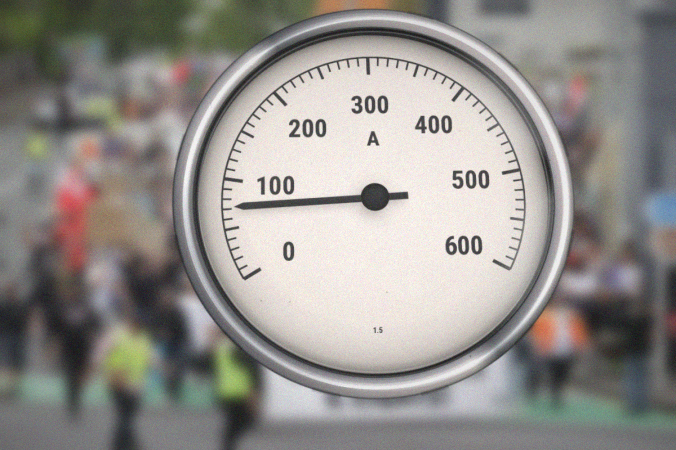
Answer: 70 A
